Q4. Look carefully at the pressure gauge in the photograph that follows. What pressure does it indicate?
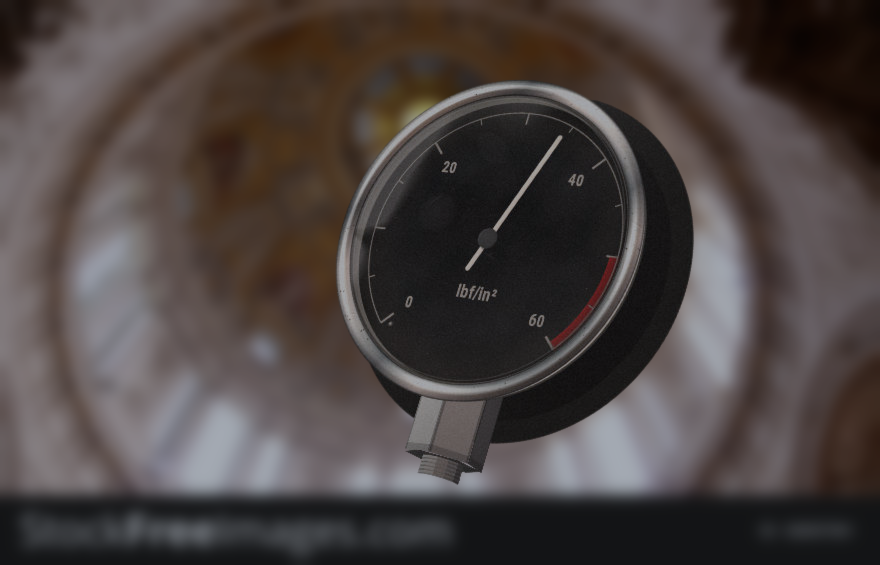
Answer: 35 psi
